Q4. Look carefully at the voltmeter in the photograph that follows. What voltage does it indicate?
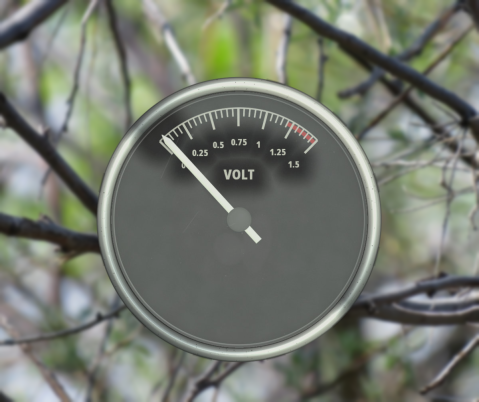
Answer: 0.05 V
